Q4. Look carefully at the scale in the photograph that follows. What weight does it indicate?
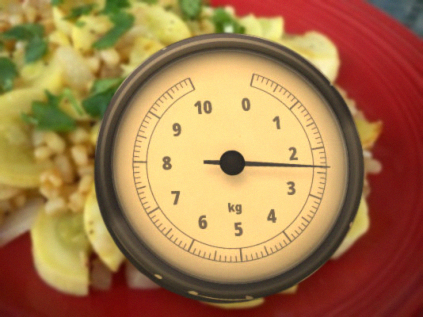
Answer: 2.4 kg
